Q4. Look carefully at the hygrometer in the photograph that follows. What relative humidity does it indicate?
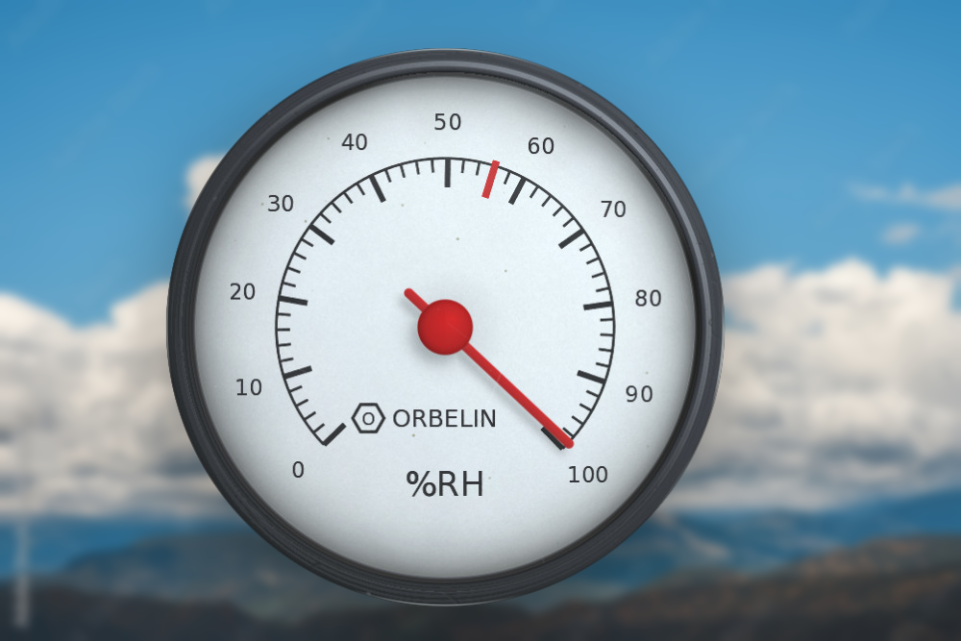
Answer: 99 %
